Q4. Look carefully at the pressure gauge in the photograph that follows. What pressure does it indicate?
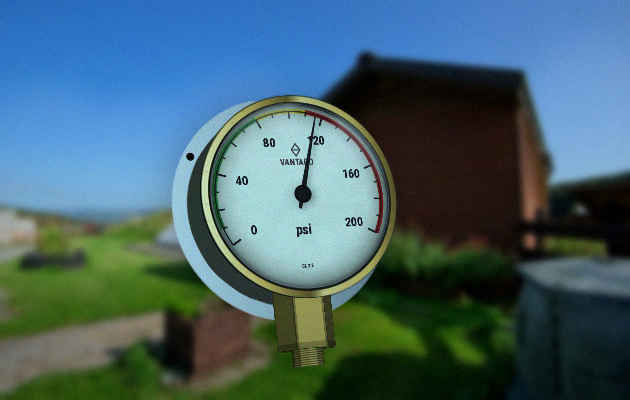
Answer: 115 psi
